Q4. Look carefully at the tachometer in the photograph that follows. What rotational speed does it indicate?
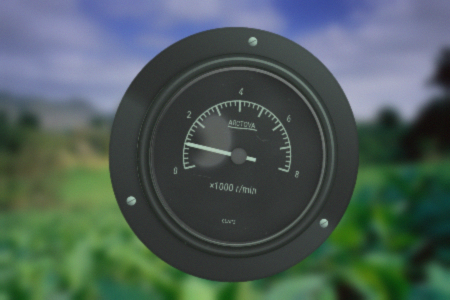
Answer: 1000 rpm
